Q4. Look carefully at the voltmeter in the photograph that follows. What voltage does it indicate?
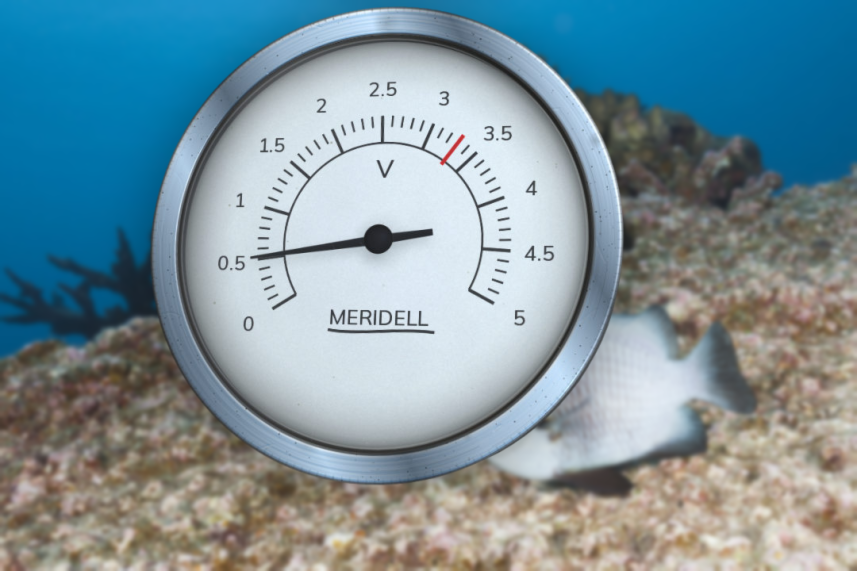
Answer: 0.5 V
